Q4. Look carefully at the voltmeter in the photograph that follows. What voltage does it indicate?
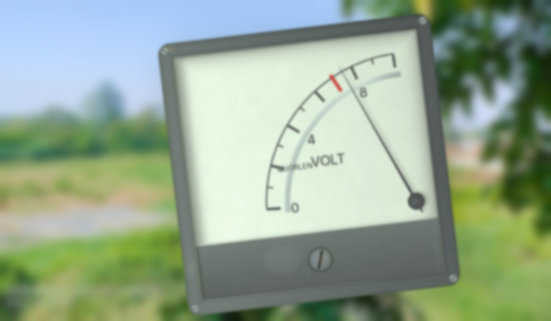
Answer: 7.5 V
